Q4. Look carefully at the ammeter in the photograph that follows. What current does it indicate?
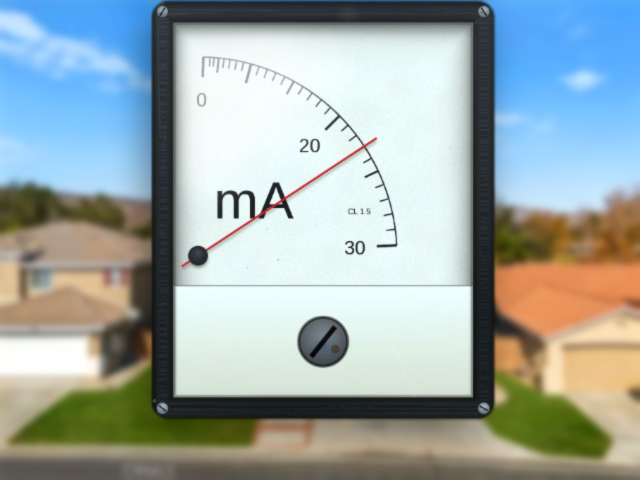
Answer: 23 mA
